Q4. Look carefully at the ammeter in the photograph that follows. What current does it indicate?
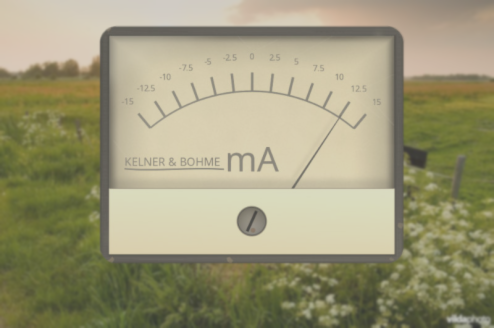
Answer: 12.5 mA
